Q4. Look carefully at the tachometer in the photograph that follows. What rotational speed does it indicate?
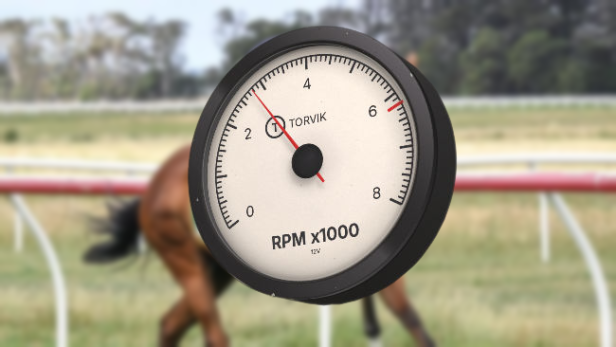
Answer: 2800 rpm
